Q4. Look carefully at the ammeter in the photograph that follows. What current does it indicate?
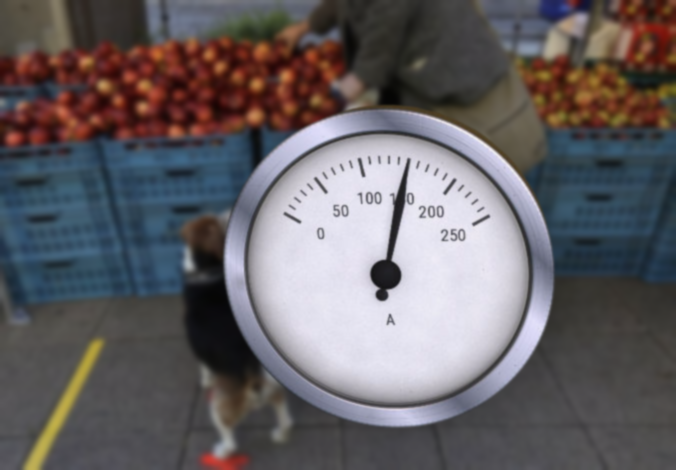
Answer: 150 A
